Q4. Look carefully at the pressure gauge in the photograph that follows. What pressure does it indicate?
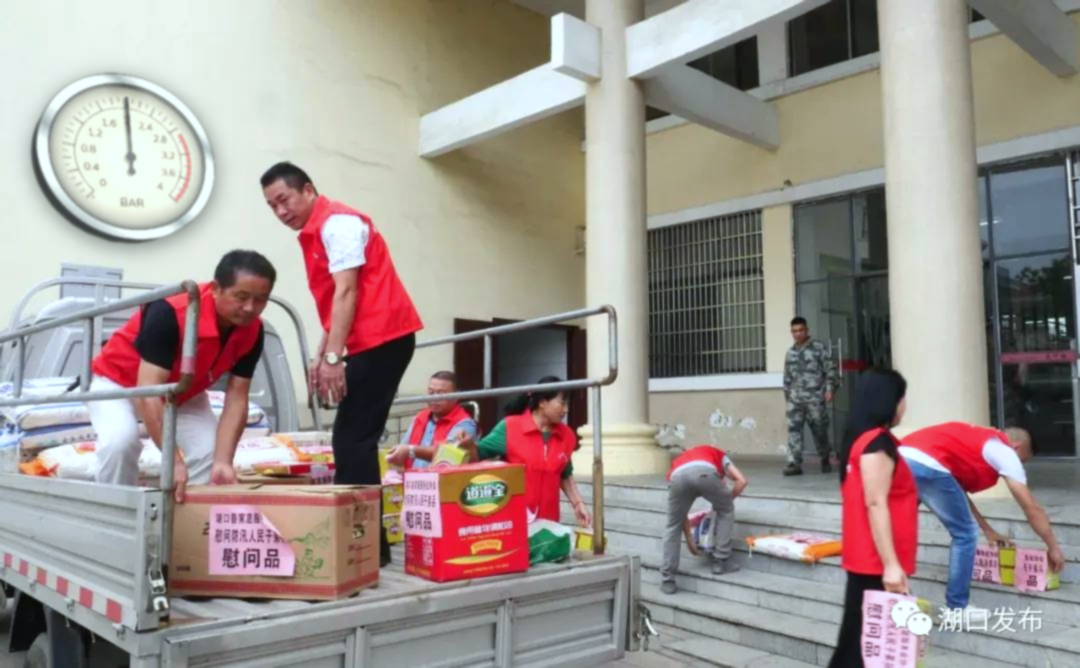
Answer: 2 bar
